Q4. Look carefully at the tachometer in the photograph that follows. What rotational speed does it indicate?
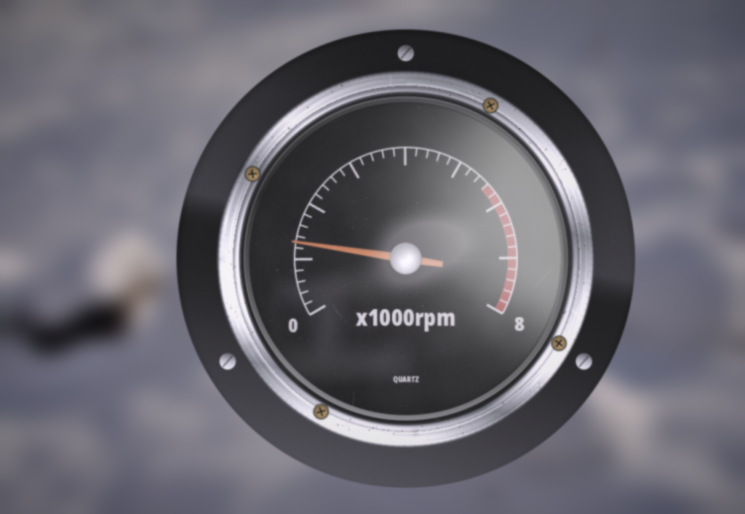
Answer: 1300 rpm
